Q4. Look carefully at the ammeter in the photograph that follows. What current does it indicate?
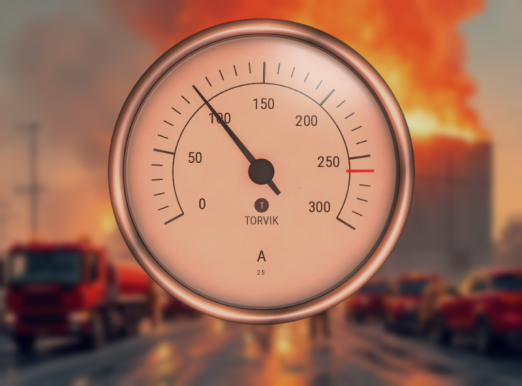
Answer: 100 A
